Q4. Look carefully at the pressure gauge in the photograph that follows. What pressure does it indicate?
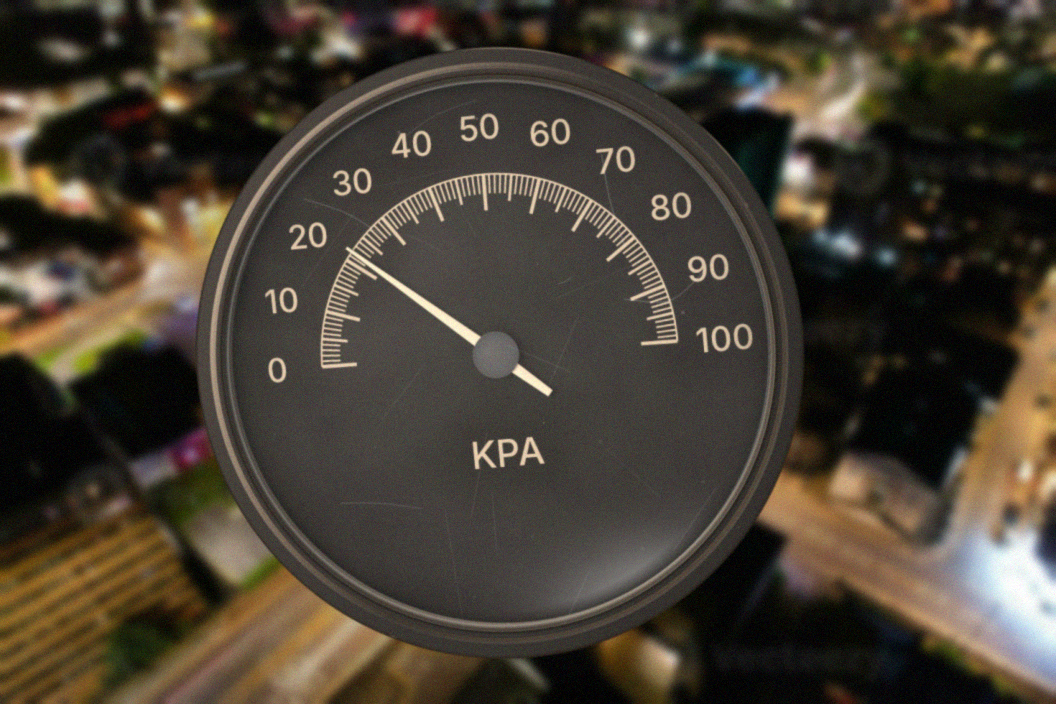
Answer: 22 kPa
